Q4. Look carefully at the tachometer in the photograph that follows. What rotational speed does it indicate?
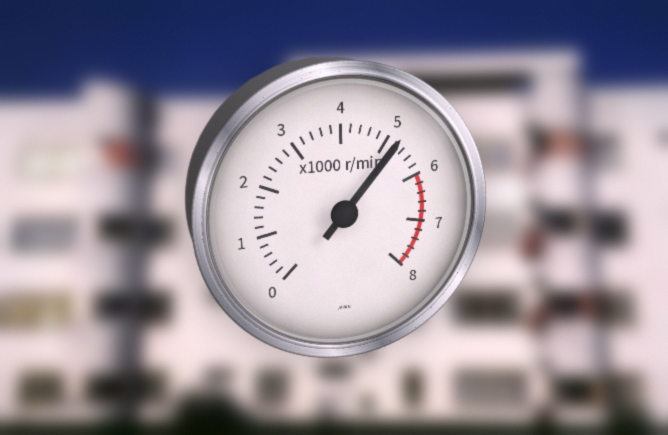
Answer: 5200 rpm
